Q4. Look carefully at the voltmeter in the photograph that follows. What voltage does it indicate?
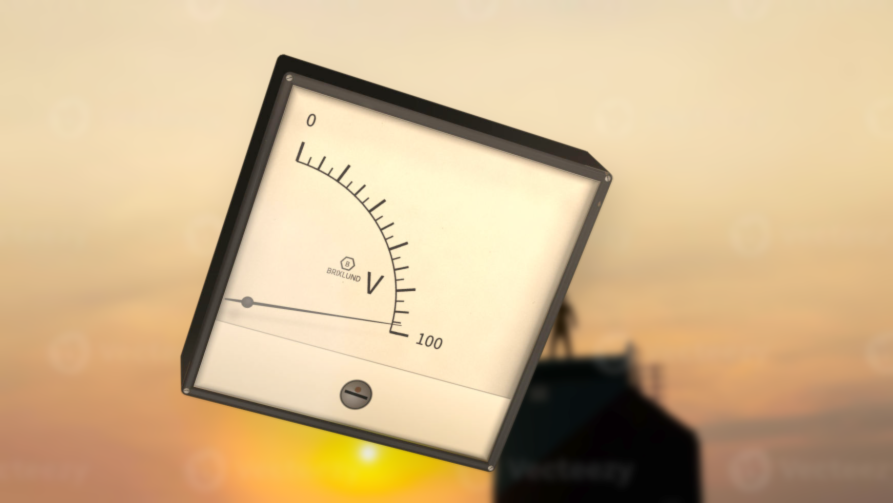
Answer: 95 V
